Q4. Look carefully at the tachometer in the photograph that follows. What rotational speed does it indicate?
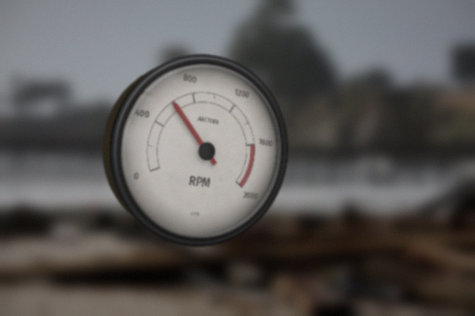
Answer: 600 rpm
